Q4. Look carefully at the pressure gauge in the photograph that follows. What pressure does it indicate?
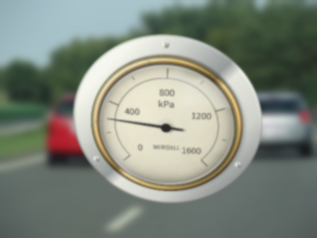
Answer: 300 kPa
